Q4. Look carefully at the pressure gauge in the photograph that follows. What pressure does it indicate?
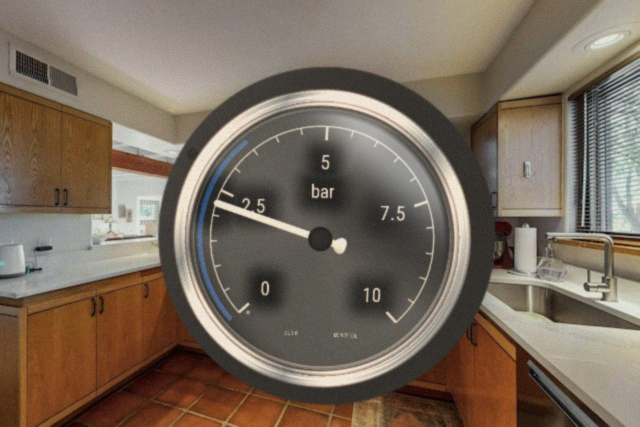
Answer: 2.25 bar
